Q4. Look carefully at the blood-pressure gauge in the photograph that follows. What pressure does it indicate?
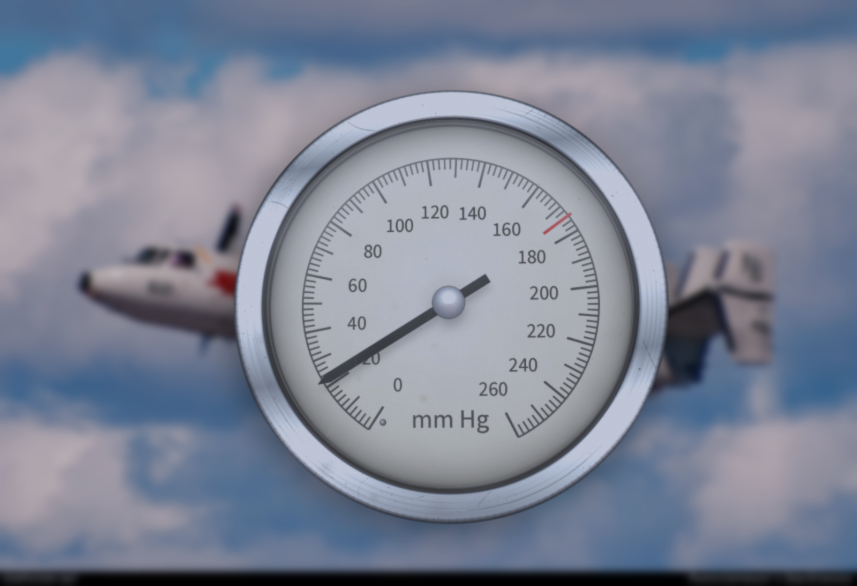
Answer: 22 mmHg
